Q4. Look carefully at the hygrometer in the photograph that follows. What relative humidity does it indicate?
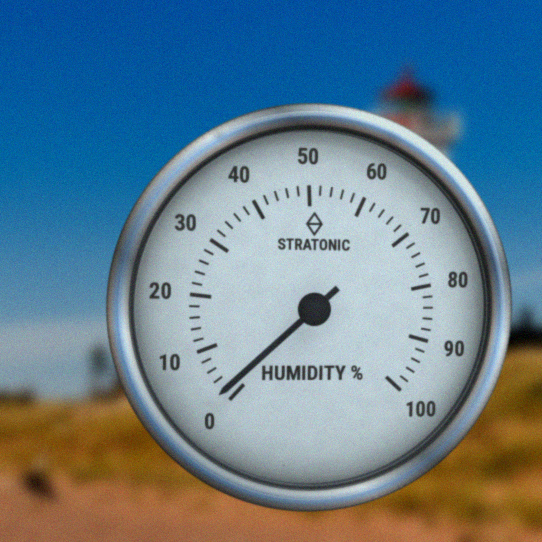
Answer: 2 %
